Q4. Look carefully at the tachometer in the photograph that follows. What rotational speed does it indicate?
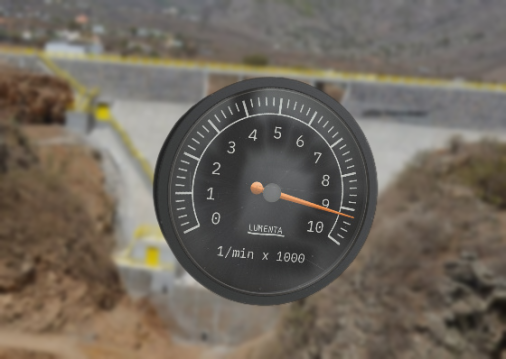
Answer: 9200 rpm
